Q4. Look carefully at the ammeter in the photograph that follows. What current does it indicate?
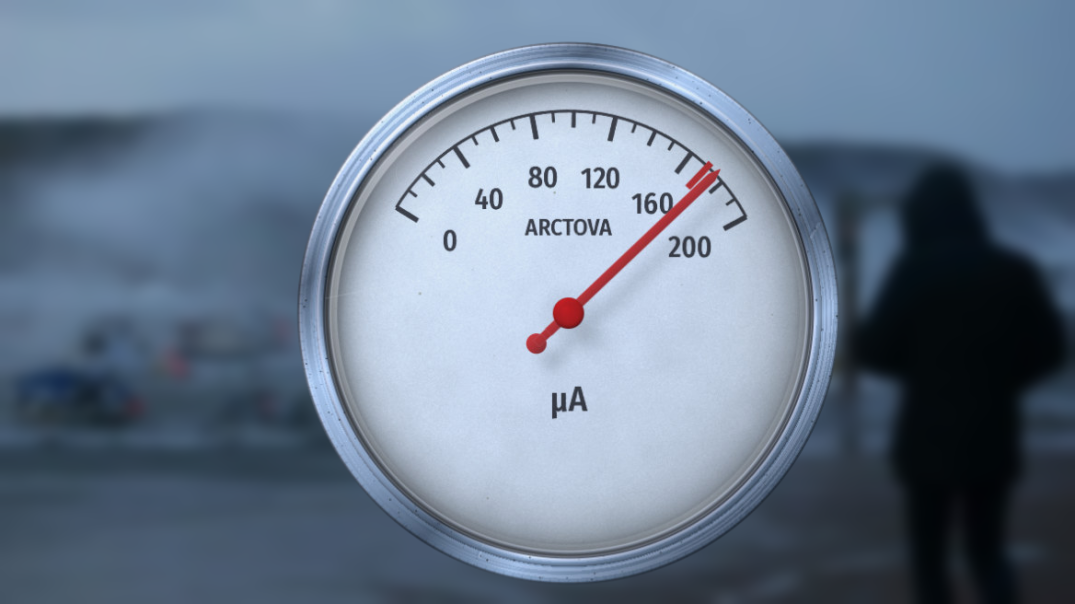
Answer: 175 µA
